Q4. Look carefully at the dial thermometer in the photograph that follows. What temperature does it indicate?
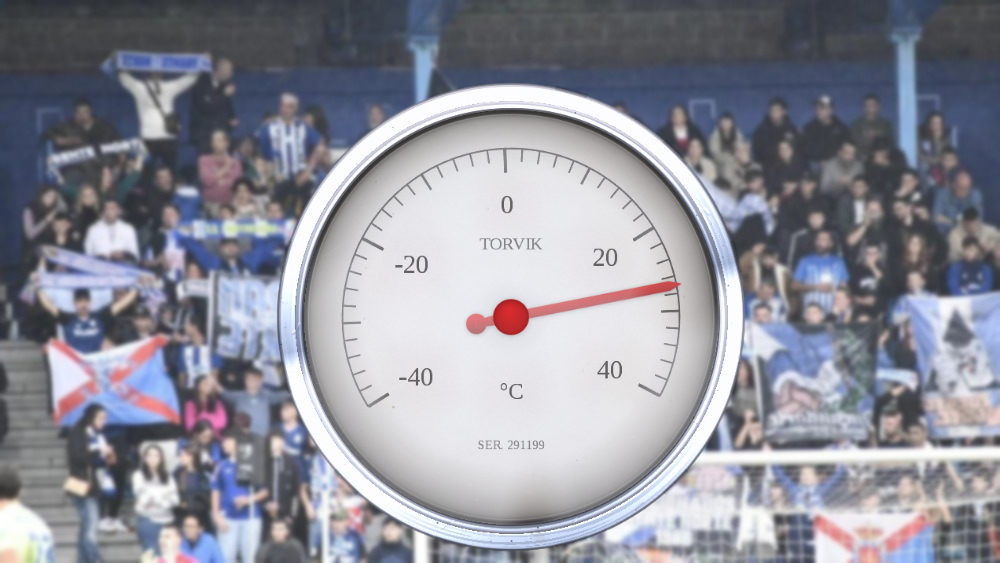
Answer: 27 °C
